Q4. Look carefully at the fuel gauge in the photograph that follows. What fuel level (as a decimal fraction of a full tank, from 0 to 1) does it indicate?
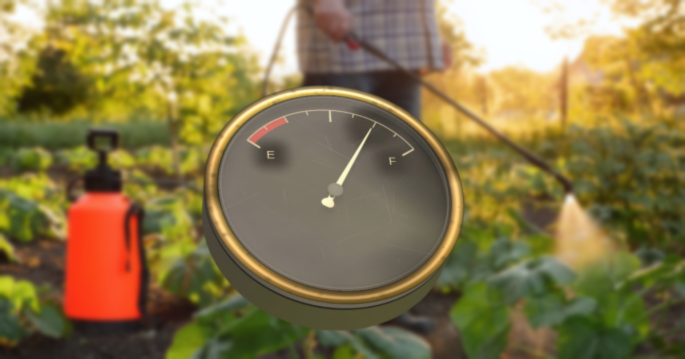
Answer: 0.75
